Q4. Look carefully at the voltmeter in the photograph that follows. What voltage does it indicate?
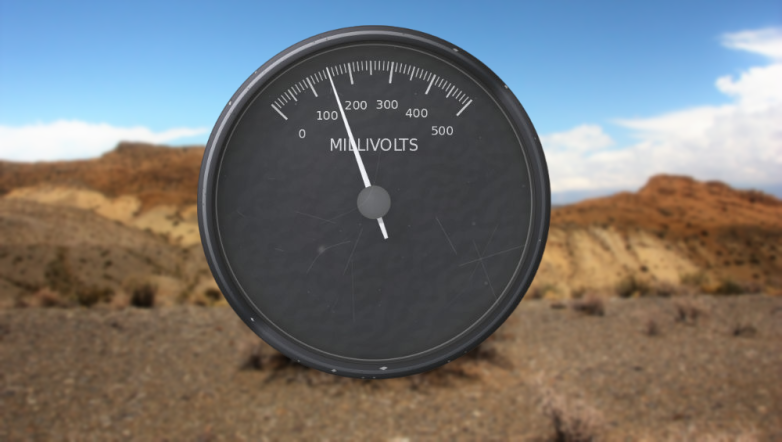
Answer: 150 mV
